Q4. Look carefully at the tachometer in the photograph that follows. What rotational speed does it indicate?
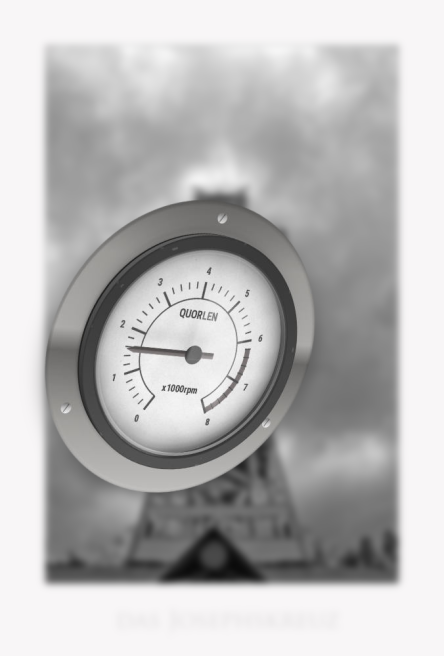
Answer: 1600 rpm
